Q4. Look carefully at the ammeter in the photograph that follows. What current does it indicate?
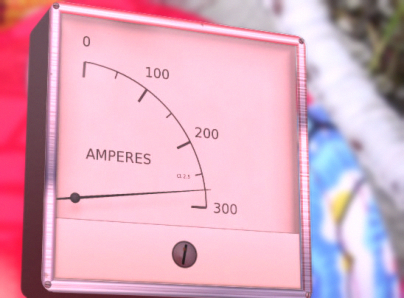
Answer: 275 A
